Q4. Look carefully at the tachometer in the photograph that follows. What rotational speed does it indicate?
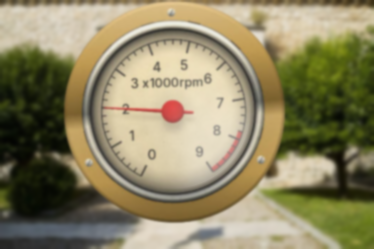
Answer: 2000 rpm
